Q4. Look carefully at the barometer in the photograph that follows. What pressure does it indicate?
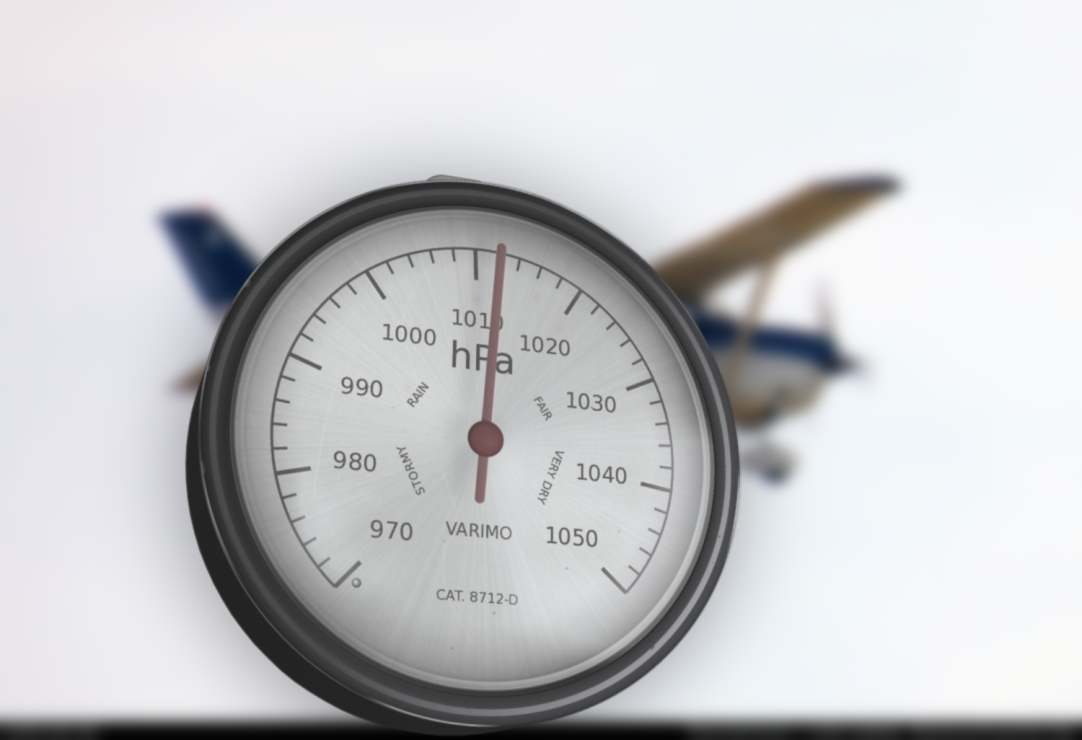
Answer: 1012 hPa
